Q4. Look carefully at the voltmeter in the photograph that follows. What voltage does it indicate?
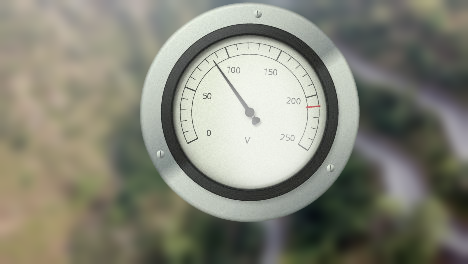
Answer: 85 V
